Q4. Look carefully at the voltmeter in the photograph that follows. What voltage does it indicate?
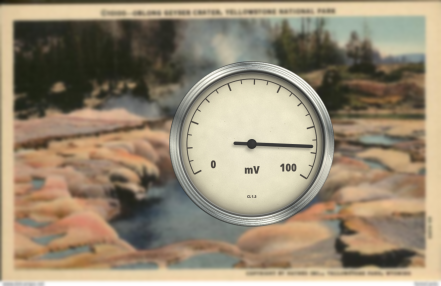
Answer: 87.5 mV
